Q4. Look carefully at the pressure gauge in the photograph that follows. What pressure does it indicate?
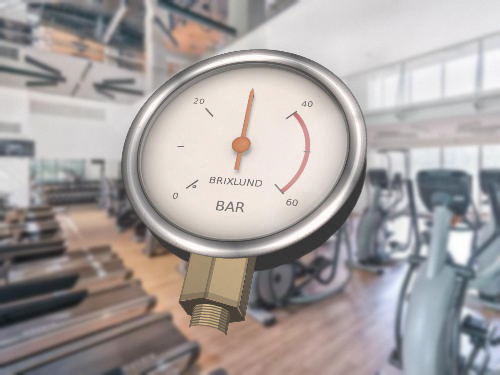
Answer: 30 bar
